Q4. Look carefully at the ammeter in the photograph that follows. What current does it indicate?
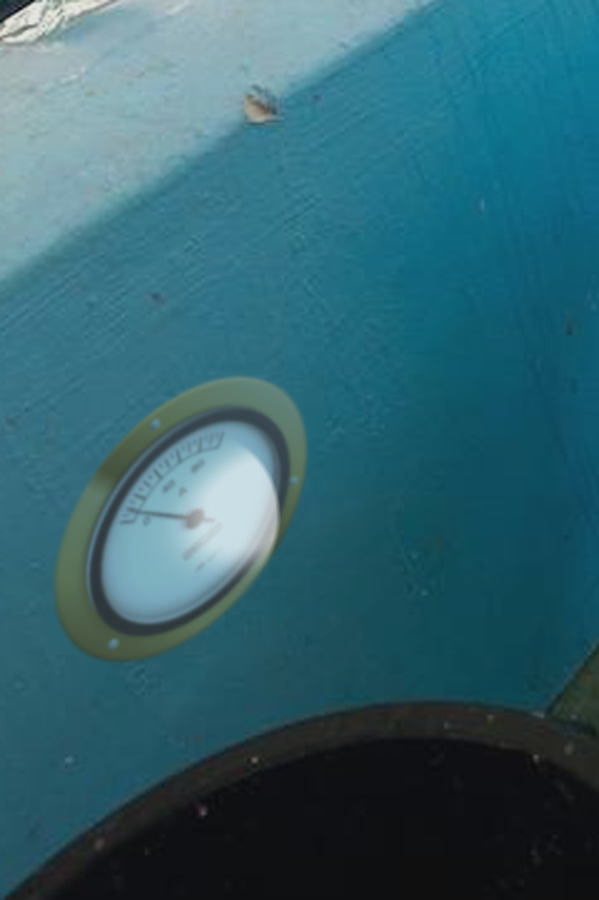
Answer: 10 A
